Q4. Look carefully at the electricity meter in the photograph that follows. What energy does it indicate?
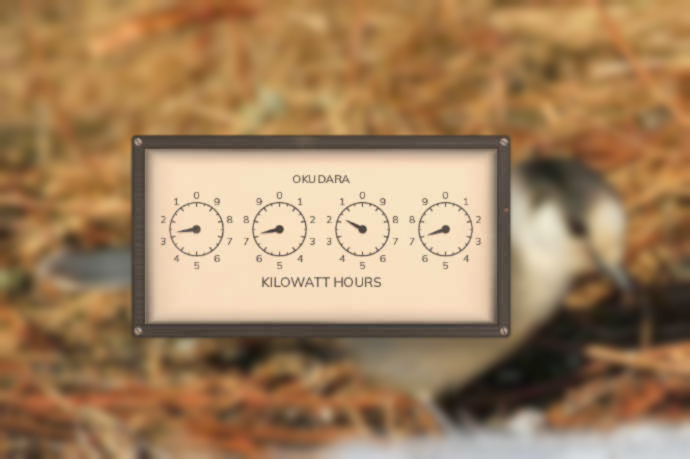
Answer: 2717 kWh
